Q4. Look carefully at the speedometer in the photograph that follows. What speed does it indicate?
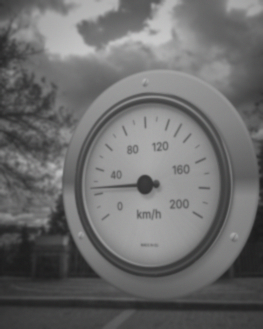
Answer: 25 km/h
